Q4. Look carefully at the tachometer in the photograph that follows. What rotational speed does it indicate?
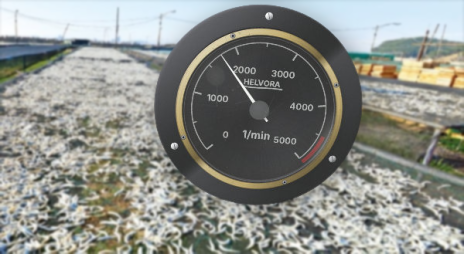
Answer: 1750 rpm
